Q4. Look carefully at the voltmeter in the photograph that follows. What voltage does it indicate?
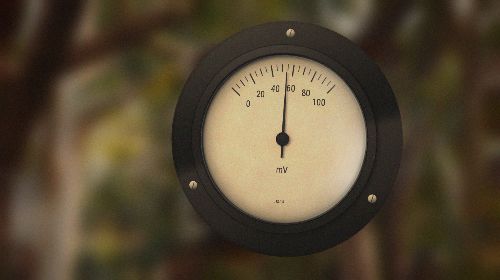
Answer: 55 mV
